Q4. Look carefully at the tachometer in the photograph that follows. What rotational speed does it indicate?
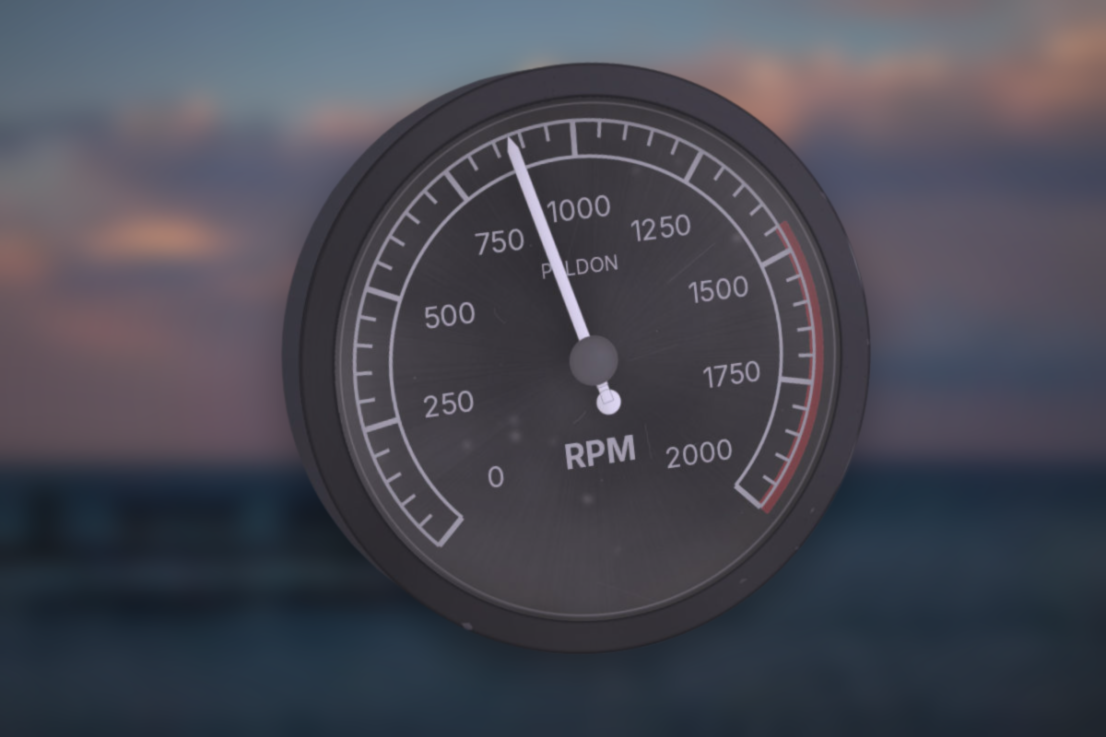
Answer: 875 rpm
